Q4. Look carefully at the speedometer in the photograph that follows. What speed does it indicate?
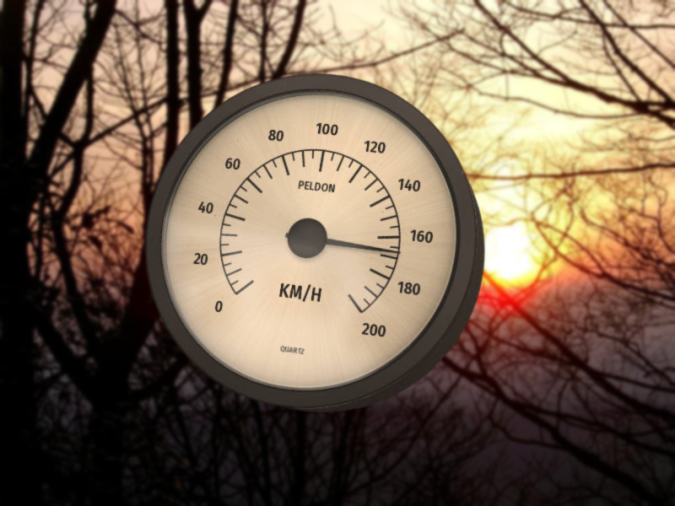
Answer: 167.5 km/h
